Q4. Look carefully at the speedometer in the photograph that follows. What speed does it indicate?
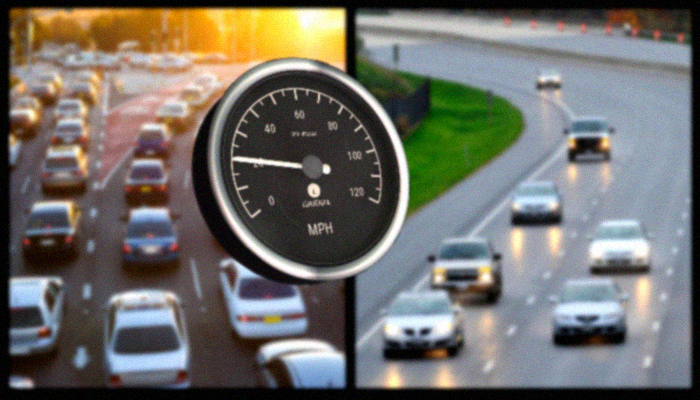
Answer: 20 mph
